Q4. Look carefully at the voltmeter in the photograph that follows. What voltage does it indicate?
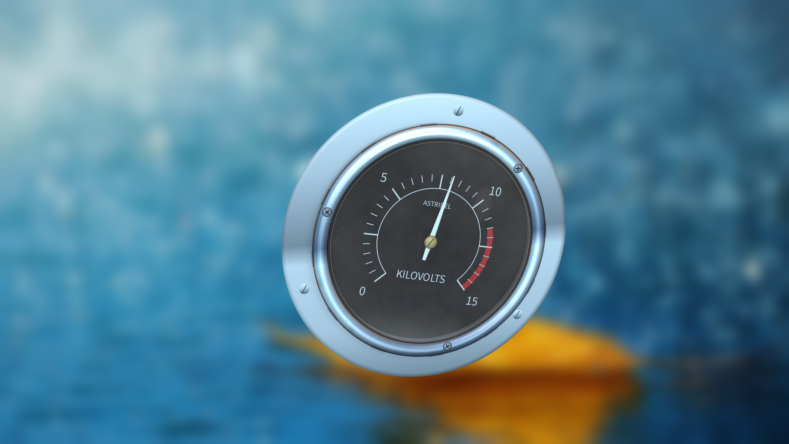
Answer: 8 kV
